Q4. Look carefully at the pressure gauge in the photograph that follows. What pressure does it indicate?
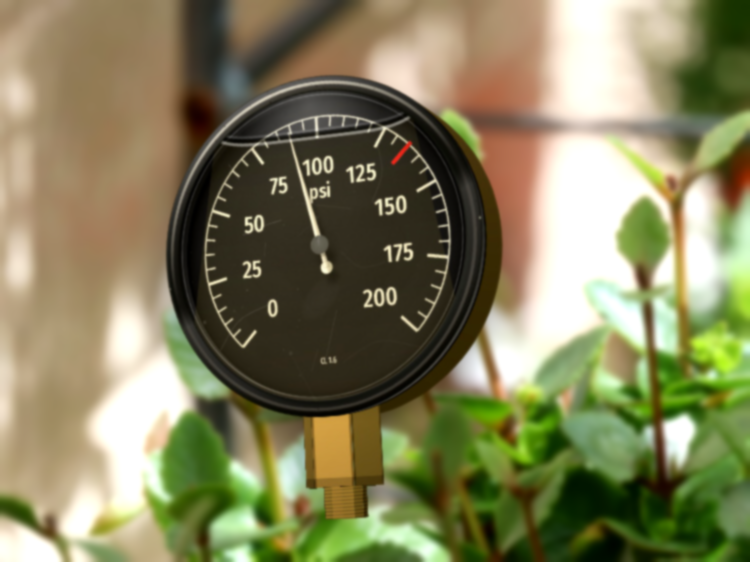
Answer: 90 psi
